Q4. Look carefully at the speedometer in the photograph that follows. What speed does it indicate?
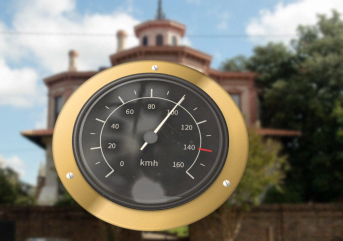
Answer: 100 km/h
